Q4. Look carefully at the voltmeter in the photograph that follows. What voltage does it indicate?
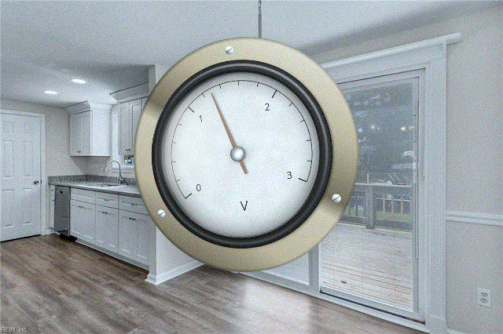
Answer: 1.3 V
